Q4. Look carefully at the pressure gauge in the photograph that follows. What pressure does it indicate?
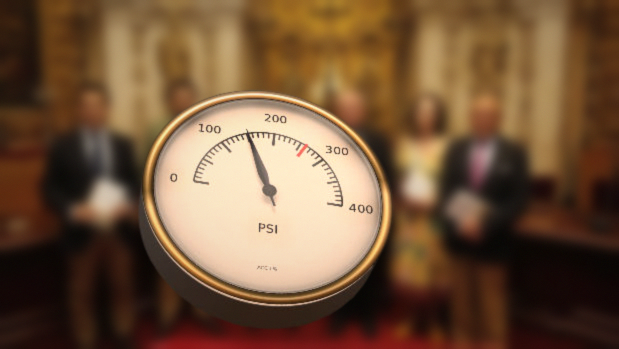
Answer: 150 psi
